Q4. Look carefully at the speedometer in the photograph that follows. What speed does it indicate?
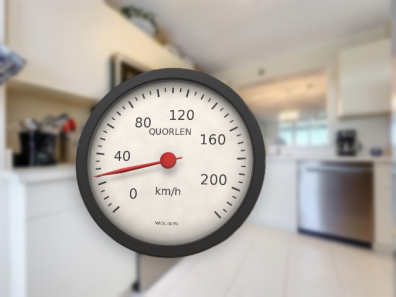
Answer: 25 km/h
